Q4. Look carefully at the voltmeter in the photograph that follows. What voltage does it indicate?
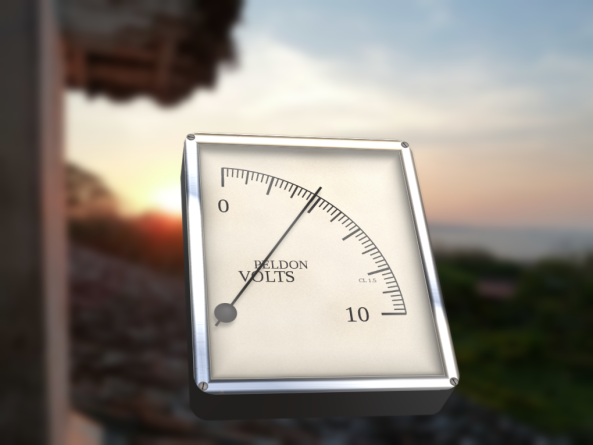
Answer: 3.8 V
